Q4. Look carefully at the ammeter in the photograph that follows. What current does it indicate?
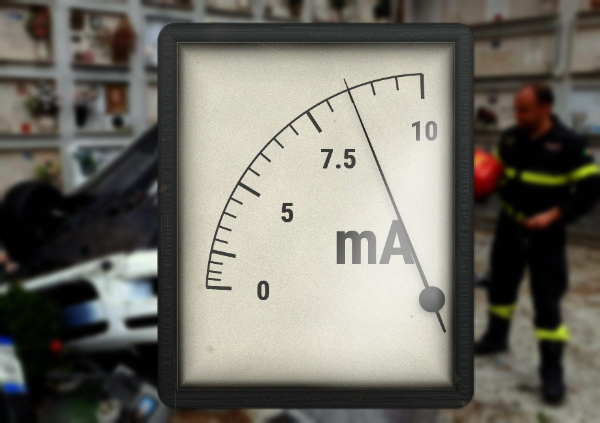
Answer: 8.5 mA
